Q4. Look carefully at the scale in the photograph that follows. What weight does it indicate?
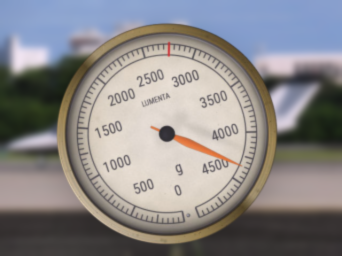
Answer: 4350 g
